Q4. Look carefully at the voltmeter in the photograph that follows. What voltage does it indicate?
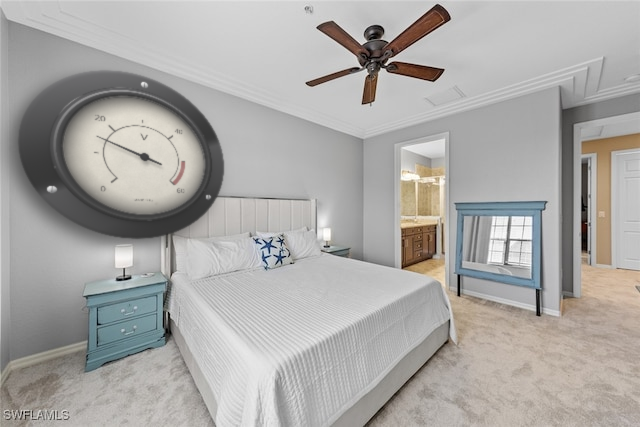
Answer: 15 V
